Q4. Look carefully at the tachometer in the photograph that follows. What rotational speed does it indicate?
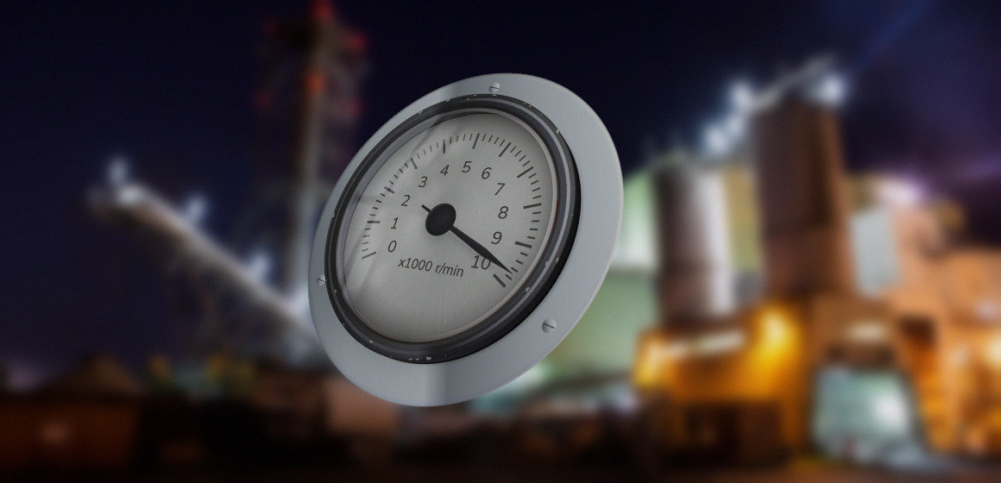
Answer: 9700 rpm
